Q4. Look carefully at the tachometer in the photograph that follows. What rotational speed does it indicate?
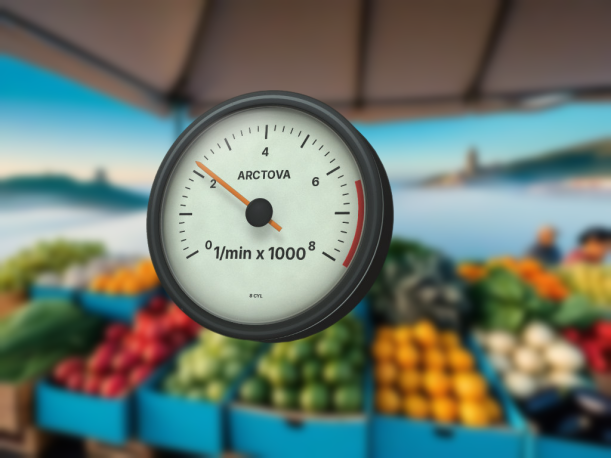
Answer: 2200 rpm
